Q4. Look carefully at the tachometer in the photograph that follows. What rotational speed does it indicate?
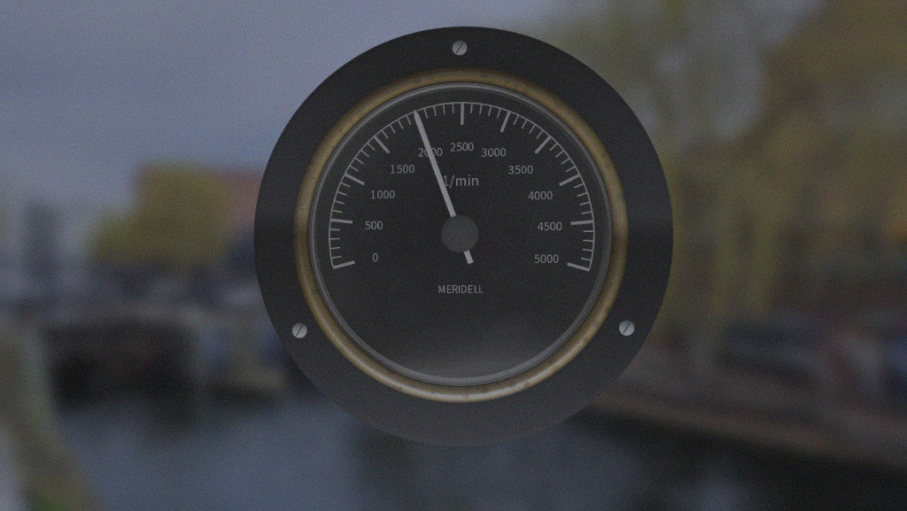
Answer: 2000 rpm
